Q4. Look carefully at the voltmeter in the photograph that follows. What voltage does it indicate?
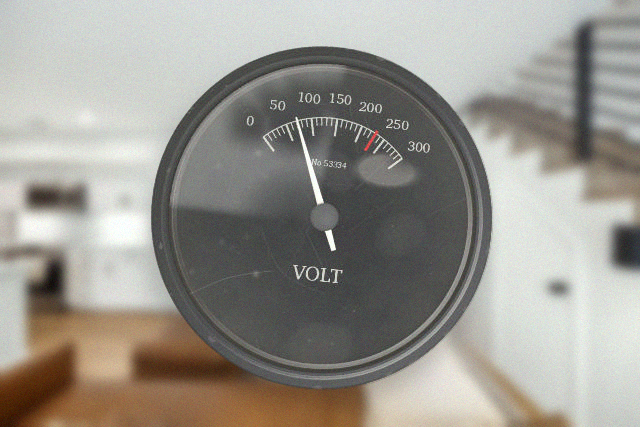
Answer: 70 V
